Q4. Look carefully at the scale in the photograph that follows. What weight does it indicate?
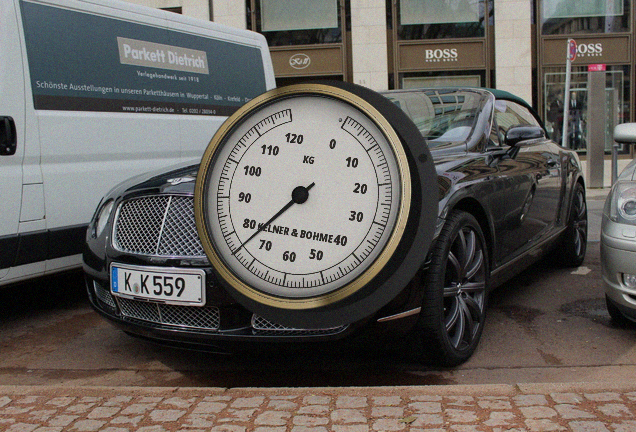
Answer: 75 kg
